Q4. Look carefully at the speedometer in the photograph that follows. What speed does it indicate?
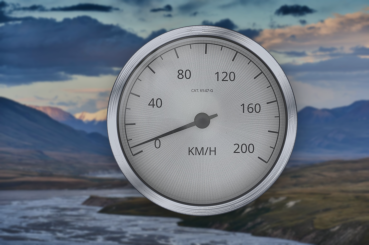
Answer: 5 km/h
